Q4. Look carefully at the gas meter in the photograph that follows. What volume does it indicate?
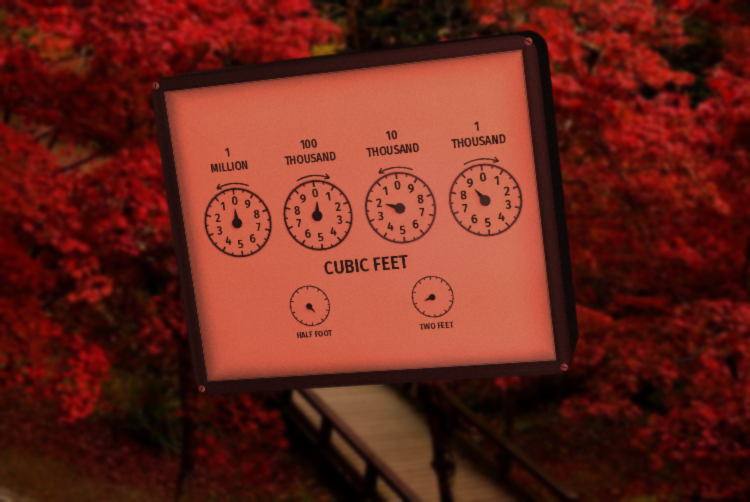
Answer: 1900 ft³
